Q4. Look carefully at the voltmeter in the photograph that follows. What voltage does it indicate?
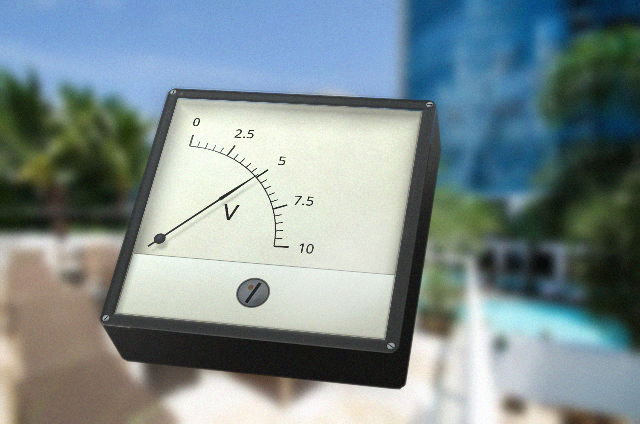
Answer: 5 V
